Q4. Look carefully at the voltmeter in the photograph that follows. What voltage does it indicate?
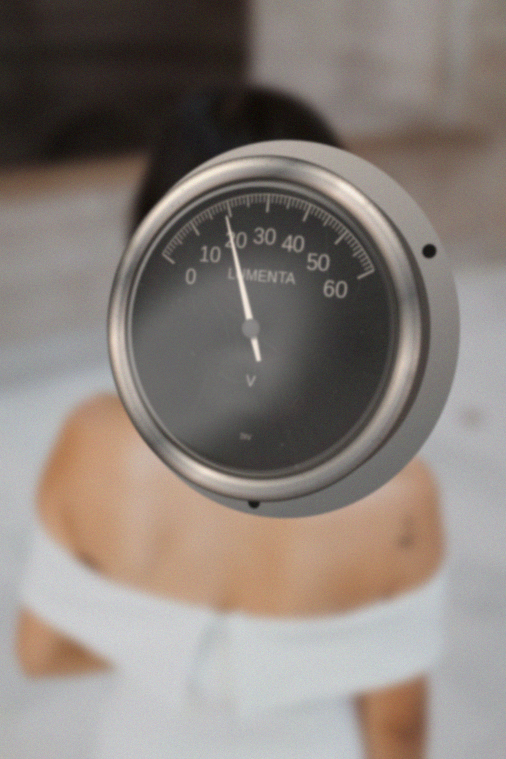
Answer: 20 V
